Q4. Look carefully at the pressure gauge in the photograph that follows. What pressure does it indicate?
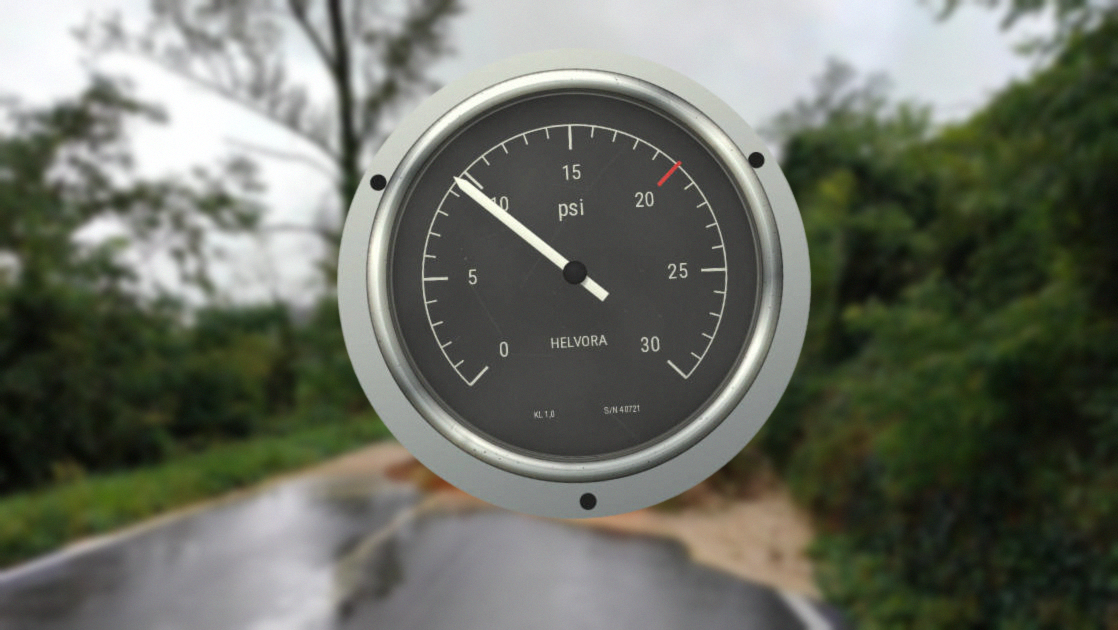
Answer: 9.5 psi
